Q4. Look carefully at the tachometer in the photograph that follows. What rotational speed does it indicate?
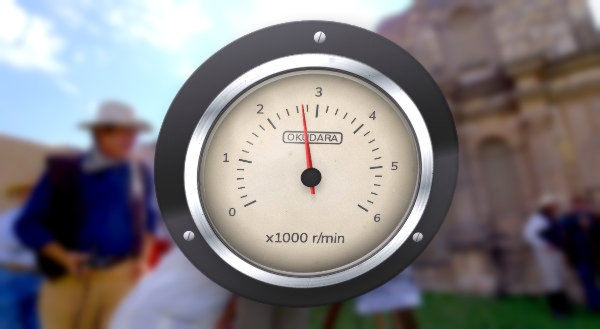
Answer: 2700 rpm
